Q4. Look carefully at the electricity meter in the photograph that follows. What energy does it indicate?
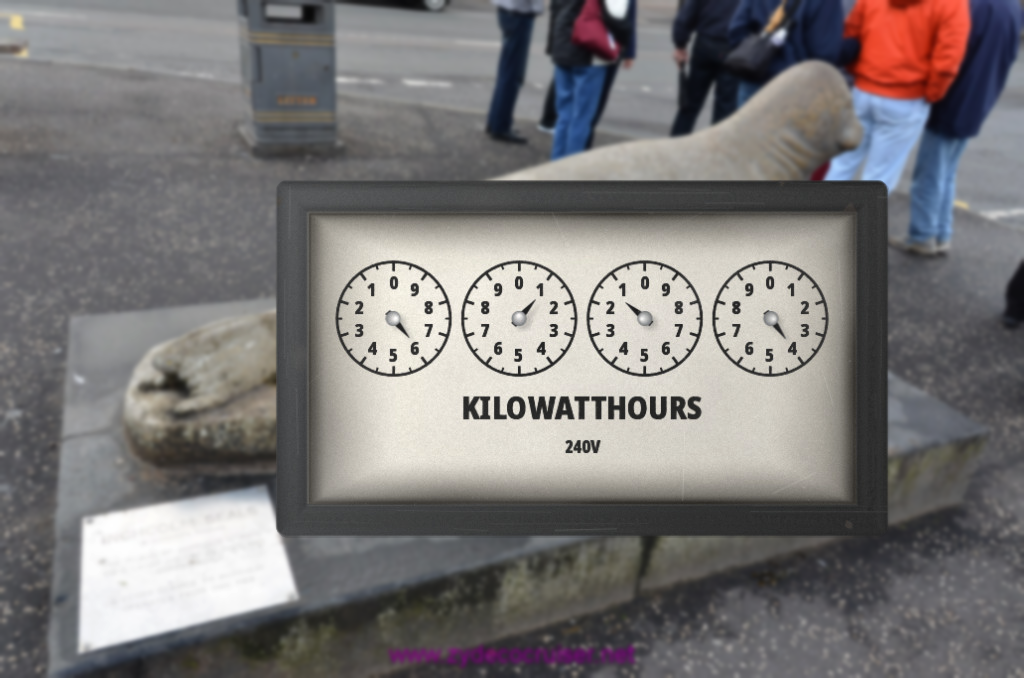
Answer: 6114 kWh
